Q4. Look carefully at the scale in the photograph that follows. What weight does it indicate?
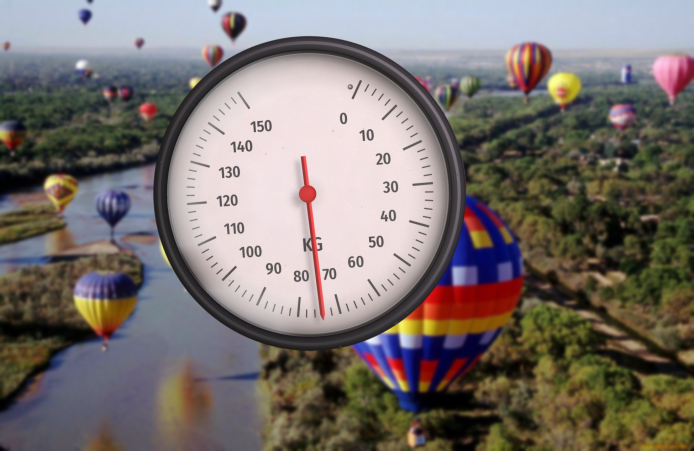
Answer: 74 kg
